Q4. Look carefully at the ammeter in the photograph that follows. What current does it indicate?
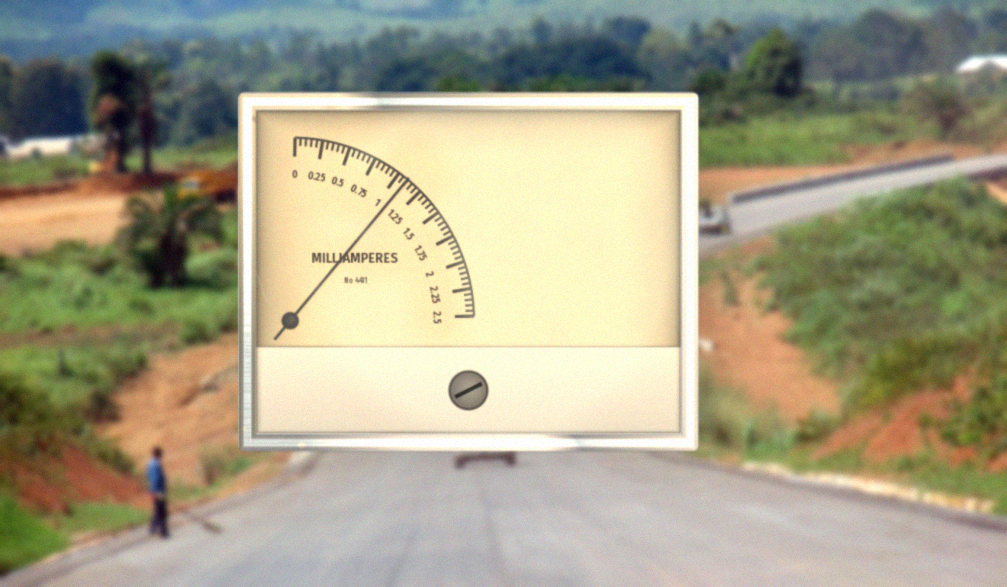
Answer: 1.1 mA
